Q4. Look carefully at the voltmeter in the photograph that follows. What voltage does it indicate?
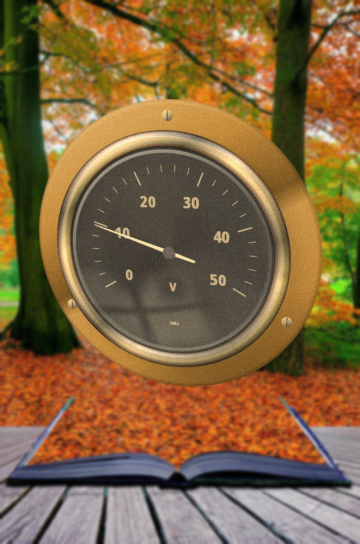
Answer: 10 V
